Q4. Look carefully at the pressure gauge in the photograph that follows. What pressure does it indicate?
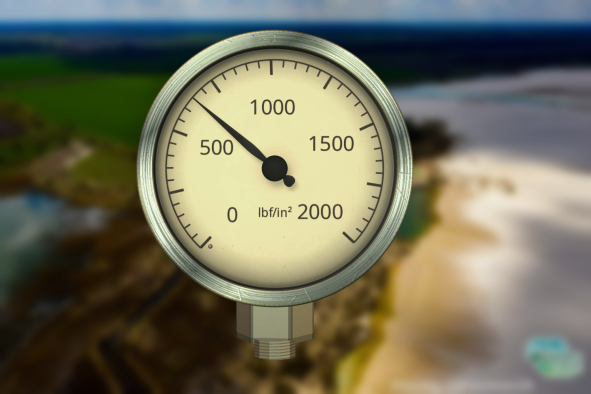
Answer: 650 psi
